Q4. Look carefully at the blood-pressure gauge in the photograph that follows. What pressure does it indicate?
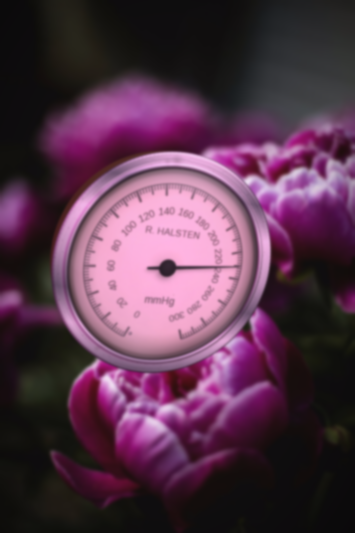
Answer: 230 mmHg
